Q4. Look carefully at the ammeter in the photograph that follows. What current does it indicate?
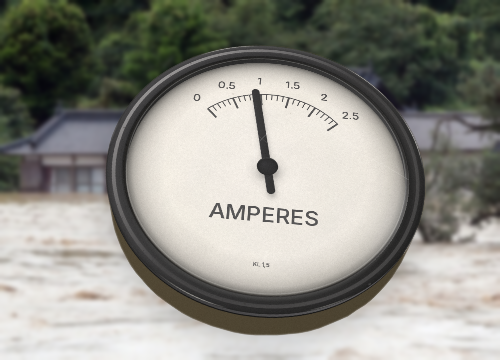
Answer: 0.9 A
